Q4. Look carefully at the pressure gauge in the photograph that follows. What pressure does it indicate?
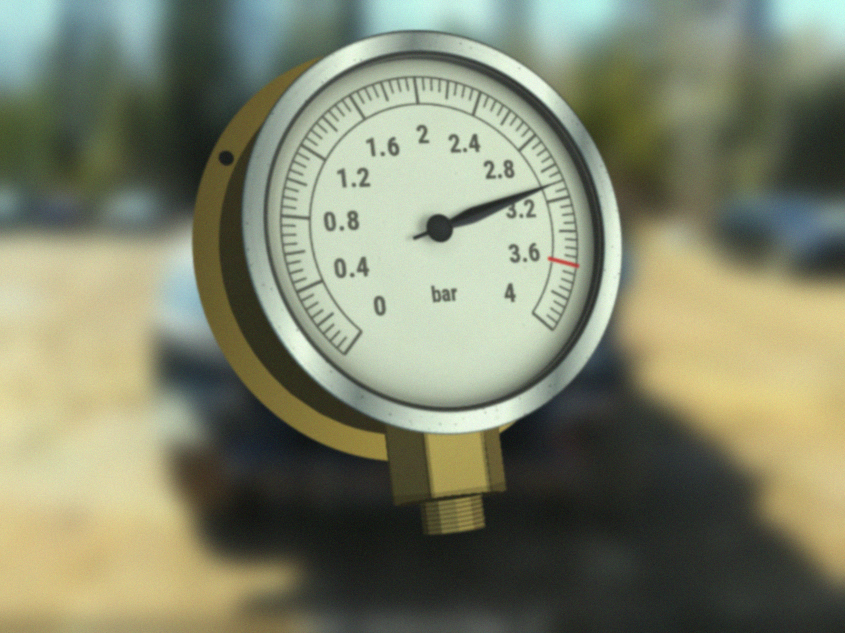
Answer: 3.1 bar
